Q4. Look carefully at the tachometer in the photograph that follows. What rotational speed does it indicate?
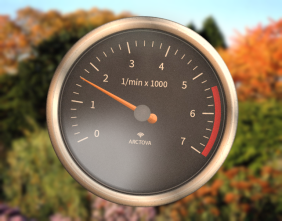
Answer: 1600 rpm
